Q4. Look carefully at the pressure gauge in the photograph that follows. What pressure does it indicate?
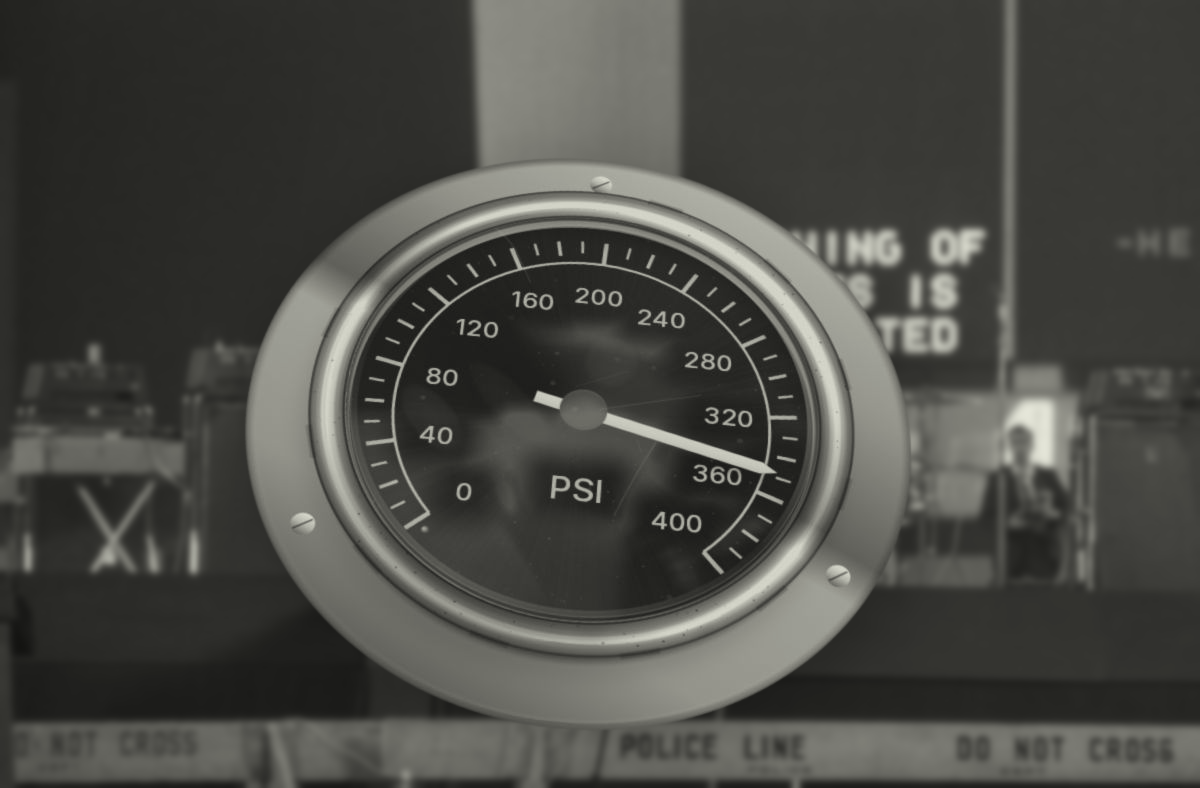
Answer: 350 psi
